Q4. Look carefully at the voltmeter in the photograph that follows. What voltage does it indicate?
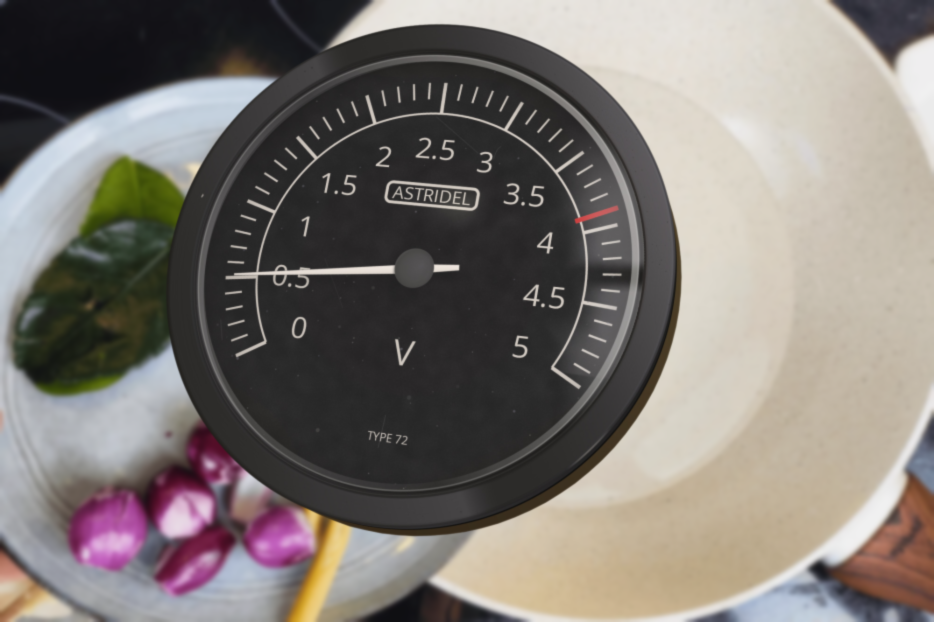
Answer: 0.5 V
